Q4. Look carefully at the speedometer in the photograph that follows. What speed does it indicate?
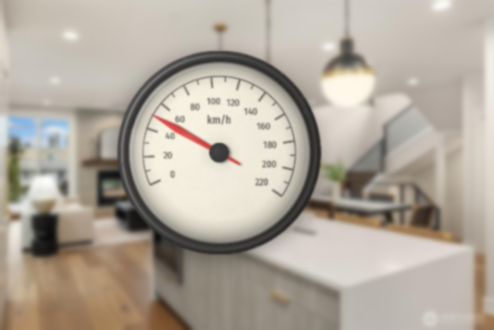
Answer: 50 km/h
